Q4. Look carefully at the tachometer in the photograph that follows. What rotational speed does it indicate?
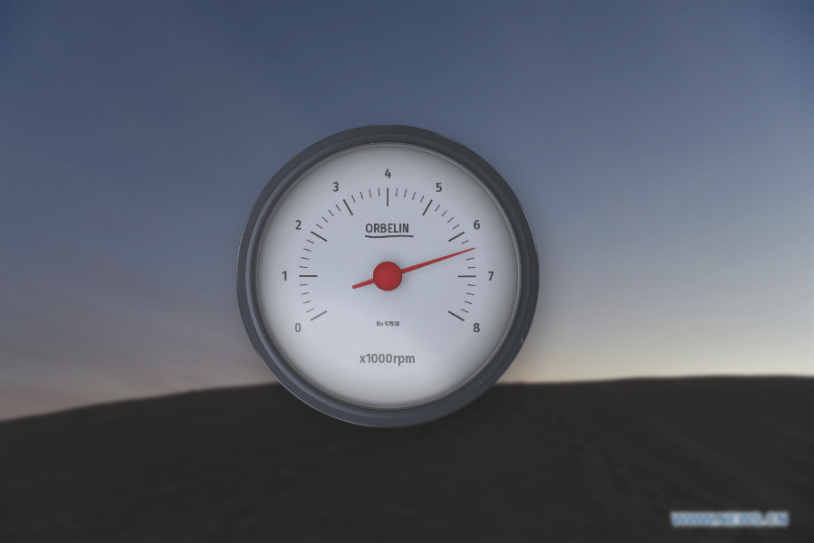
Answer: 6400 rpm
